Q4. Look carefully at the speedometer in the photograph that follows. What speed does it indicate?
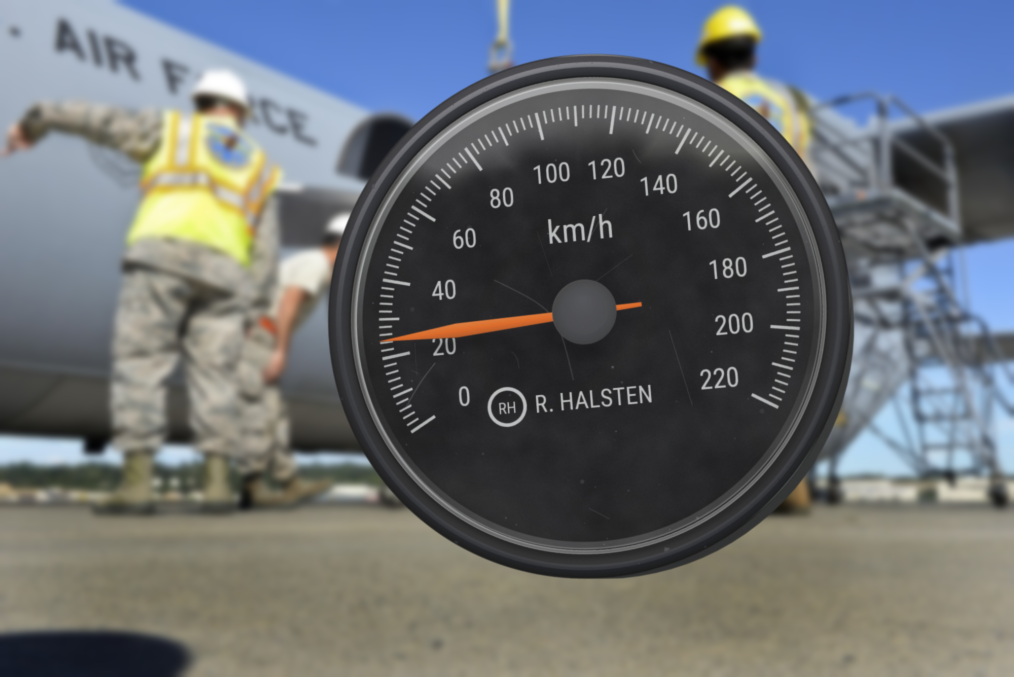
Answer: 24 km/h
